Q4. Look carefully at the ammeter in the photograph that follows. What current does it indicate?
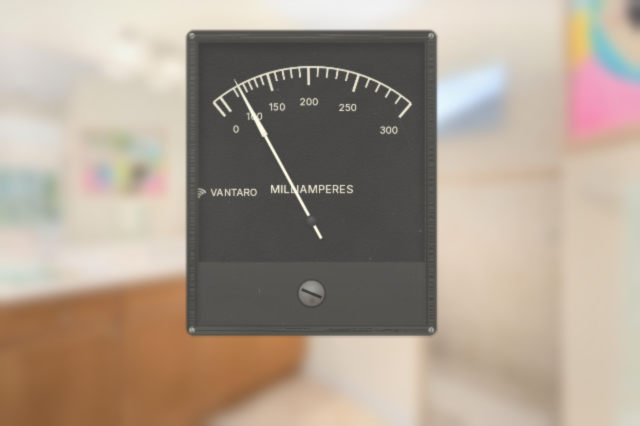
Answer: 100 mA
